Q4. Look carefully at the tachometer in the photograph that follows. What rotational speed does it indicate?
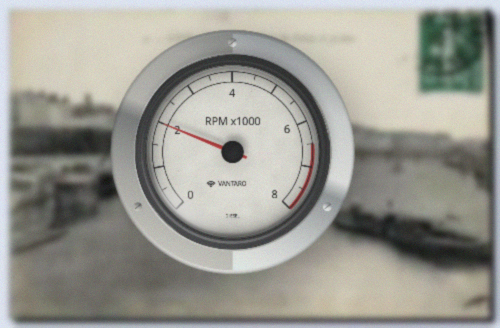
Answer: 2000 rpm
